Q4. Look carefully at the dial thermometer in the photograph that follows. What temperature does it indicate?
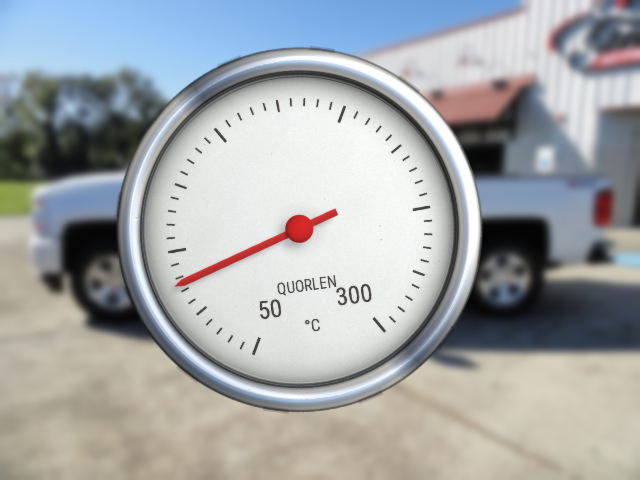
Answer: 87.5 °C
